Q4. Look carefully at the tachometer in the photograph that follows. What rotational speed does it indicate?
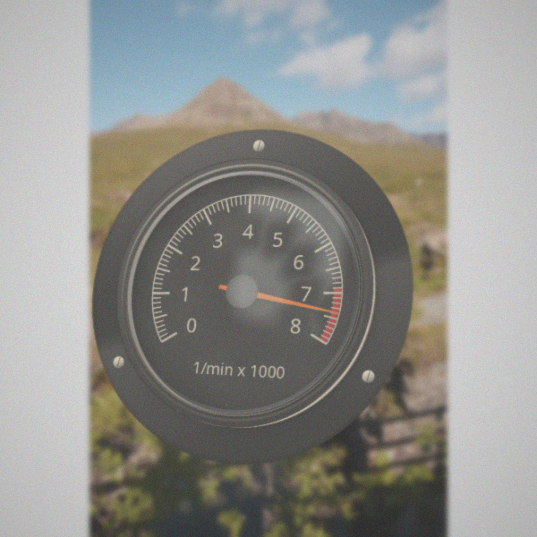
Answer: 7400 rpm
